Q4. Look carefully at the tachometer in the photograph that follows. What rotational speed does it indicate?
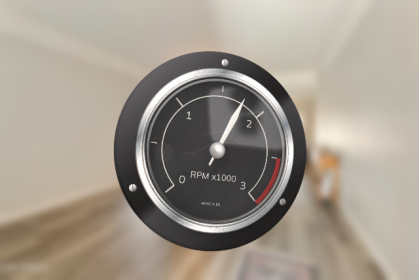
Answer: 1750 rpm
